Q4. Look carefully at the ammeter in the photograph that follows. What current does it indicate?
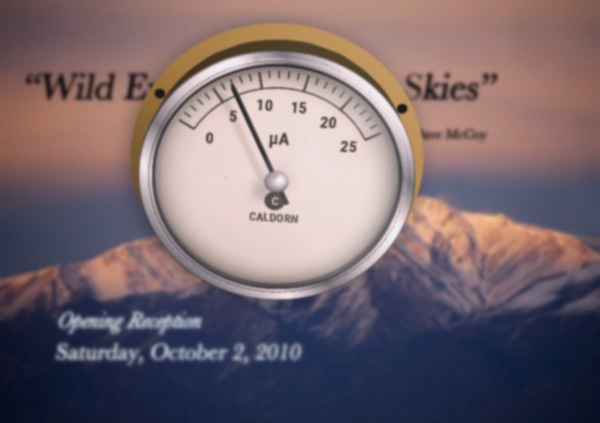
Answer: 7 µA
